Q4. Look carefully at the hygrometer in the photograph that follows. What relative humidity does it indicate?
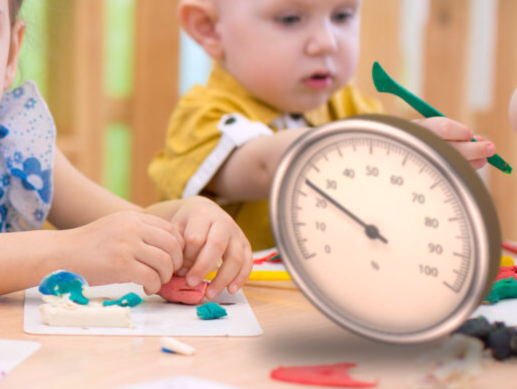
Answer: 25 %
